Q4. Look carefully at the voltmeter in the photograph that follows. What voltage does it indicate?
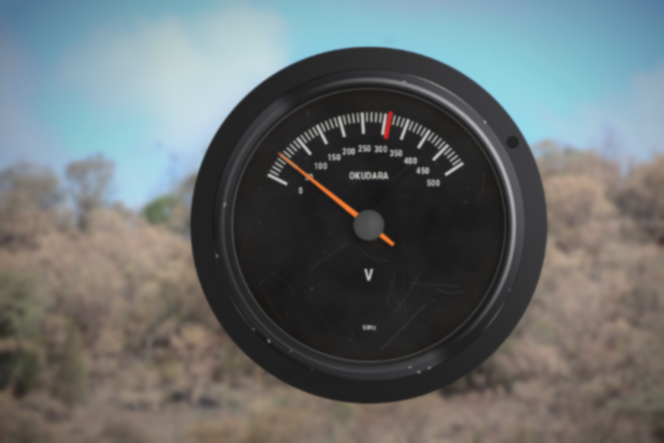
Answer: 50 V
